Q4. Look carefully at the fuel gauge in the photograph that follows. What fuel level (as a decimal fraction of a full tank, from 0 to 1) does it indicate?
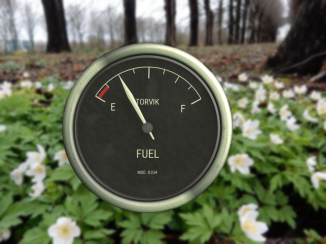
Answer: 0.25
